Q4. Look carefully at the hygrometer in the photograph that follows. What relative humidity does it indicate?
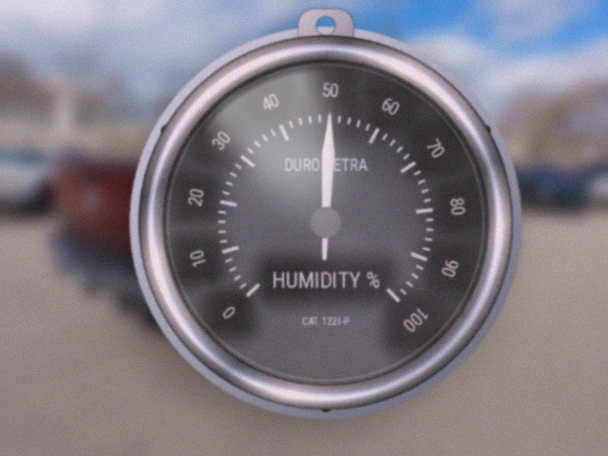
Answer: 50 %
